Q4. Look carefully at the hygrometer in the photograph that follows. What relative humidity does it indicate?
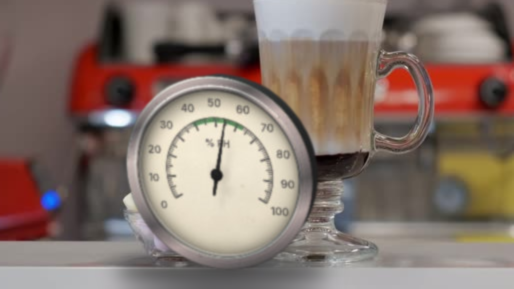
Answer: 55 %
